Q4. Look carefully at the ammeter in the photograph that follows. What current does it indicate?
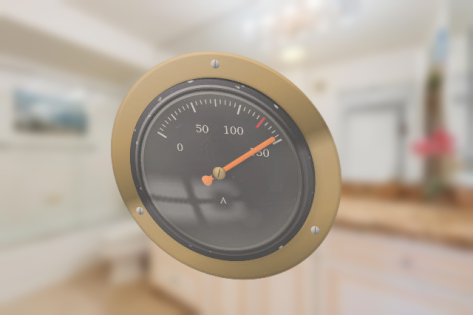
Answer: 145 A
